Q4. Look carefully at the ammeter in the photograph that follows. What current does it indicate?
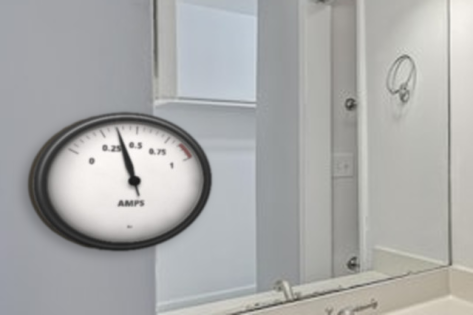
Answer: 0.35 A
